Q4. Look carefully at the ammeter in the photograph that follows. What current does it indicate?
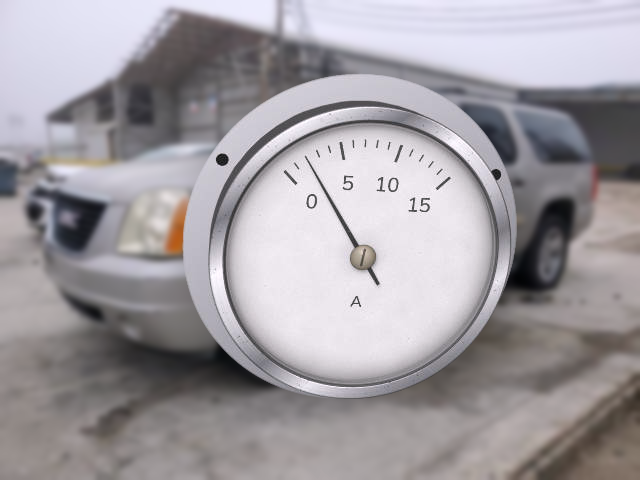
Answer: 2 A
